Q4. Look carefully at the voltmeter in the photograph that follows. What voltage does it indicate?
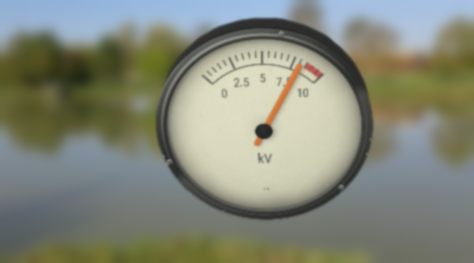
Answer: 8 kV
